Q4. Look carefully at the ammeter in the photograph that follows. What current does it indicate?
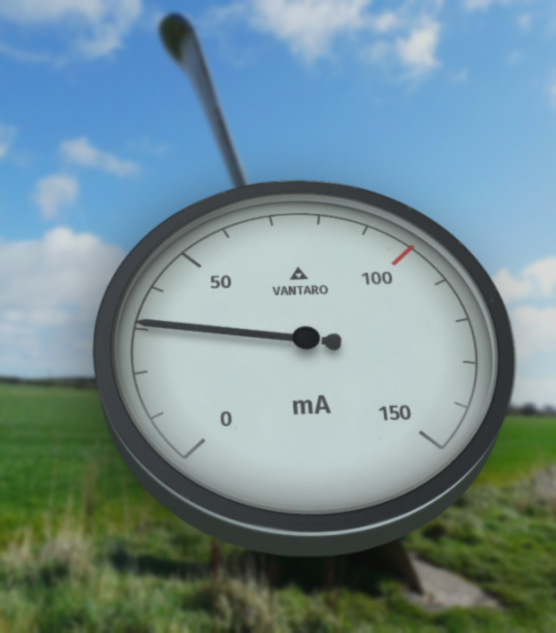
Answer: 30 mA
